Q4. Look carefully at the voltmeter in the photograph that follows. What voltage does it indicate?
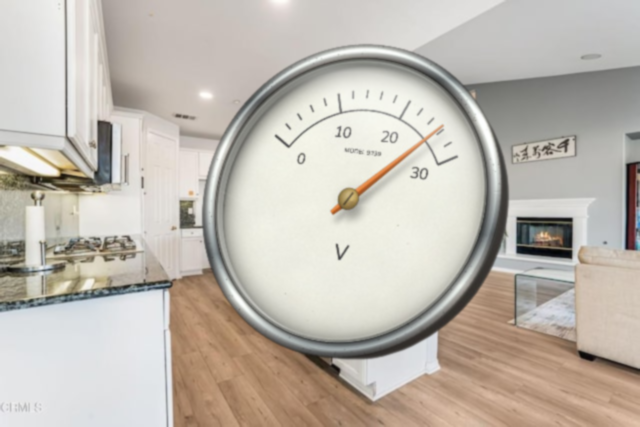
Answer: 26 V
